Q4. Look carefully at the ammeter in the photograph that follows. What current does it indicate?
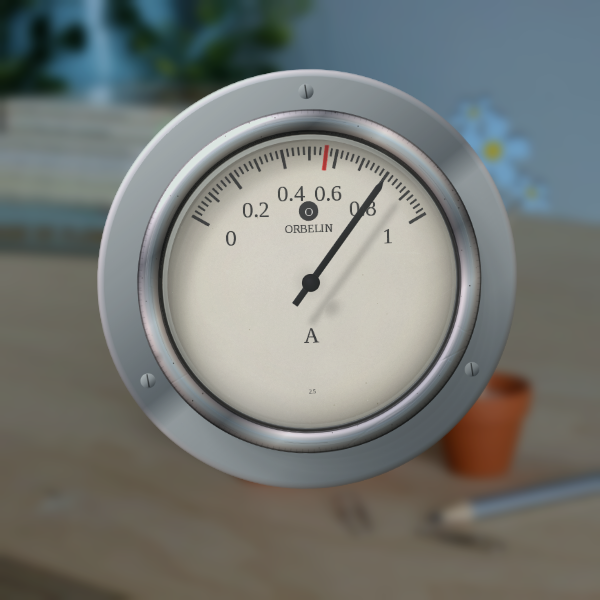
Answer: 0.8 A
